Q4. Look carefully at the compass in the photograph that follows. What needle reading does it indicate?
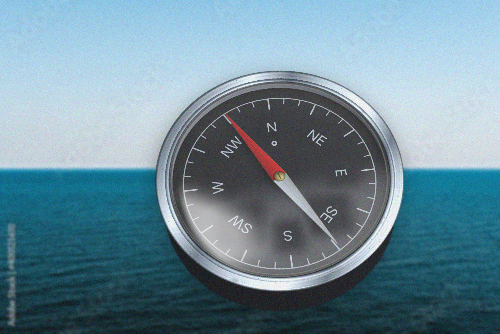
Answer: 330 °
